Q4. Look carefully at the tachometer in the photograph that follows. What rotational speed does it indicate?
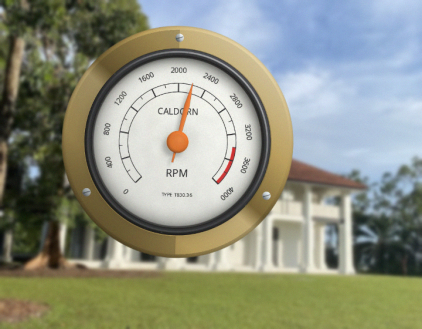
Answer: 2200 rpm
